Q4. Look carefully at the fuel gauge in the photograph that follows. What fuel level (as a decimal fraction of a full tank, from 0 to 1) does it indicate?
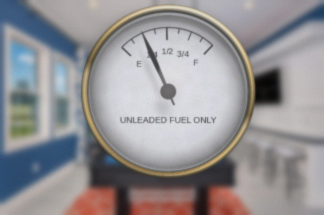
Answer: 0.25
